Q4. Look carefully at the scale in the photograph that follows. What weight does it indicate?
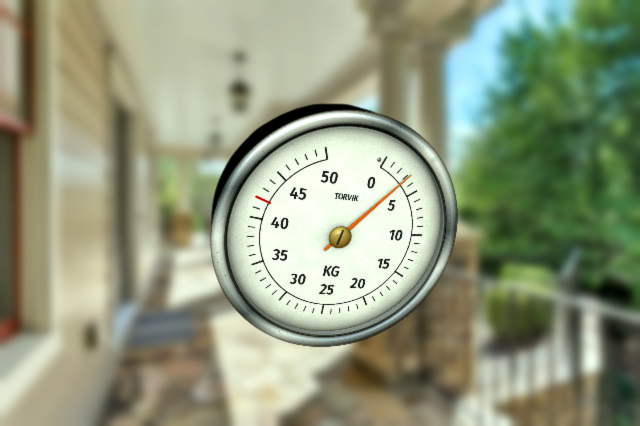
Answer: 3 kg
